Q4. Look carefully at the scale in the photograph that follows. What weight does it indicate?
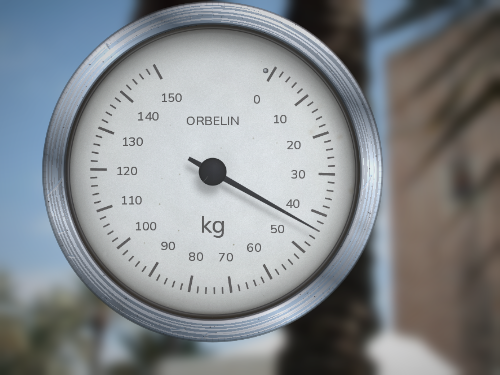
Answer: 44 kg
